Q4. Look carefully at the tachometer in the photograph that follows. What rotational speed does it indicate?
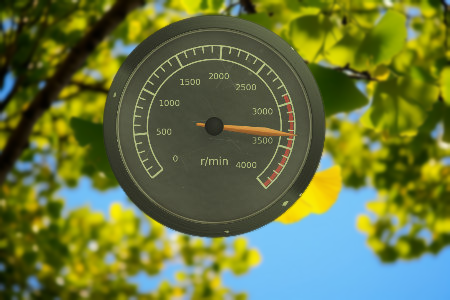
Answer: 3350 rpm
